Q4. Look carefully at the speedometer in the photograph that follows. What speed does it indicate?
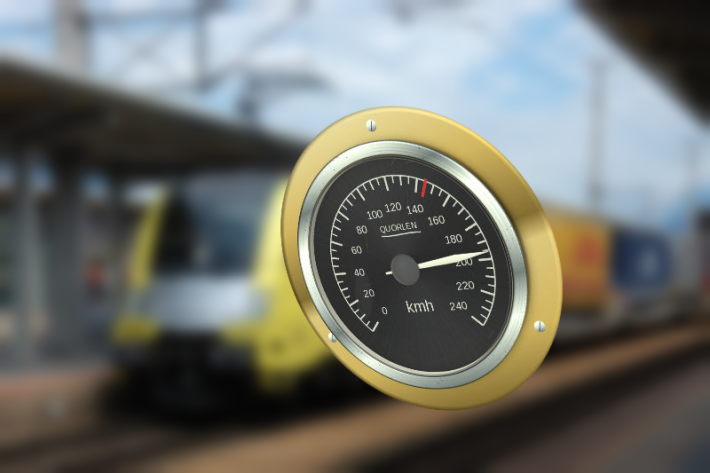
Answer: 195 km/h
